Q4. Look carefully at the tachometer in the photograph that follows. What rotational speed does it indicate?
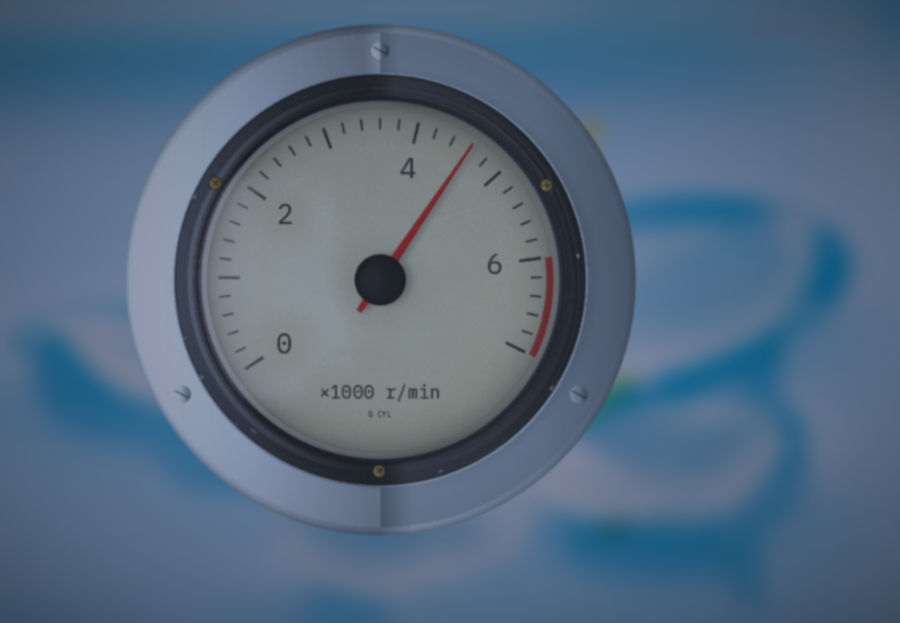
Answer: 4600 rpm
